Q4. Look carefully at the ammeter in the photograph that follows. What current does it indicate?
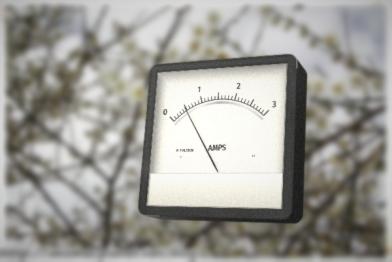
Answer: 0.5 A
